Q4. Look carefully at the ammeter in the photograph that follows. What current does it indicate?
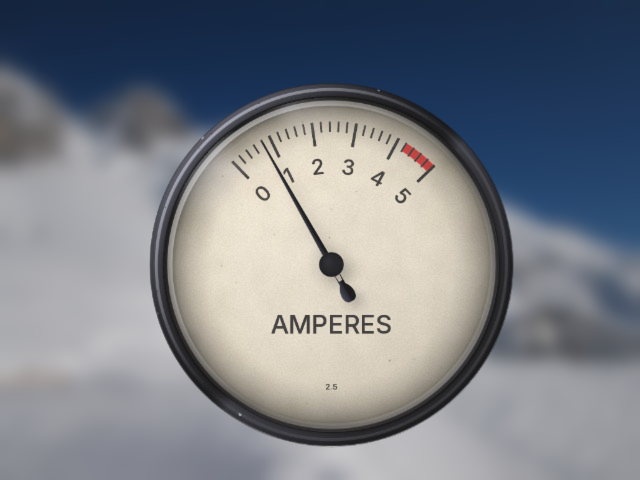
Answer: 0.8 A
